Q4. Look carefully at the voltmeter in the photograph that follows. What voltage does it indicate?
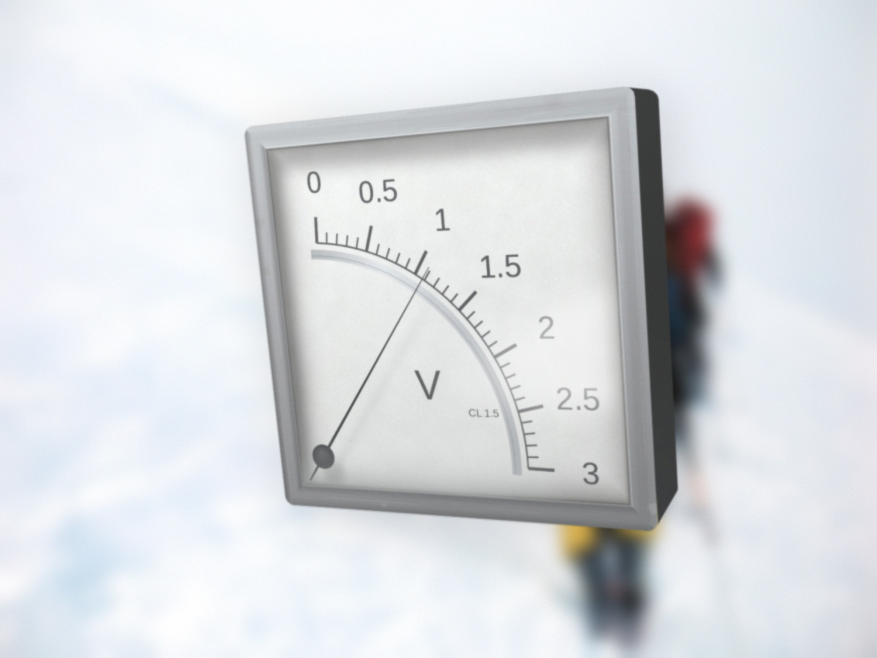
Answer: 1.1 V
